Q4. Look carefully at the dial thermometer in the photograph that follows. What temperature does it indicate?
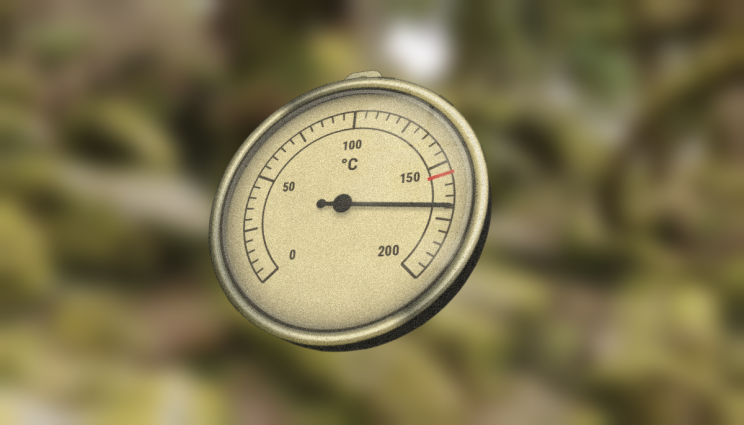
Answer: 170 °C
